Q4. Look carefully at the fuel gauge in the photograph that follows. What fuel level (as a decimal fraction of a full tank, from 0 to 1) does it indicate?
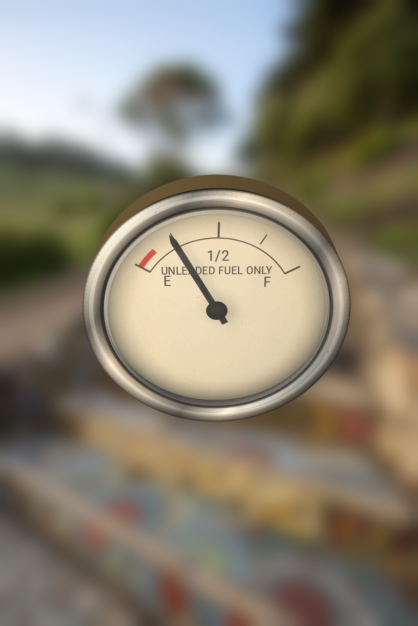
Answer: 0.25
